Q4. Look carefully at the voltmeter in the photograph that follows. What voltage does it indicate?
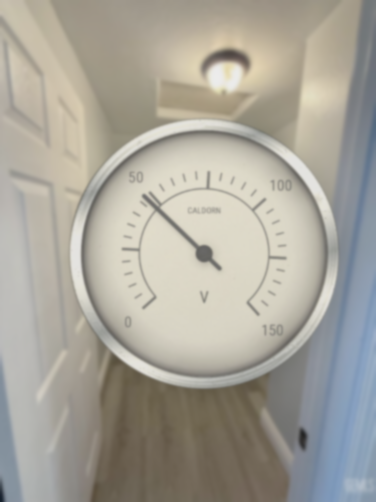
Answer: 47.5 V
